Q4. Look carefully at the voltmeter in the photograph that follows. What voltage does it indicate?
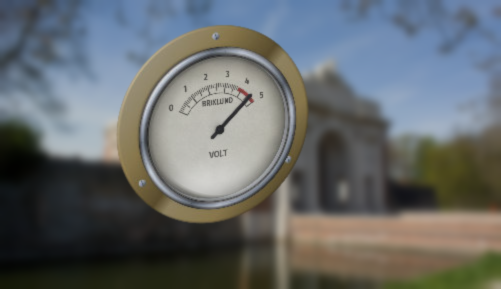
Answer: 4.5 V
